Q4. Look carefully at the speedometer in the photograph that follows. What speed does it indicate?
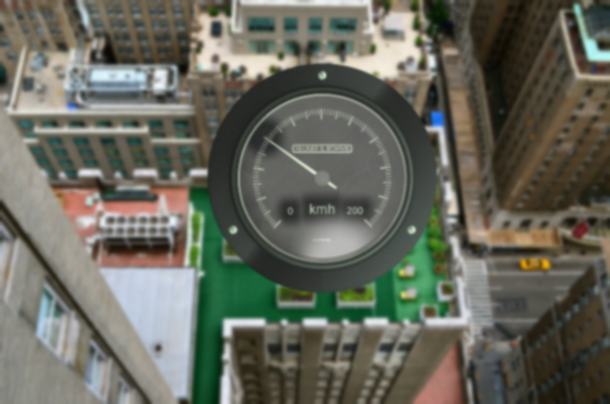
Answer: 60 km/h
